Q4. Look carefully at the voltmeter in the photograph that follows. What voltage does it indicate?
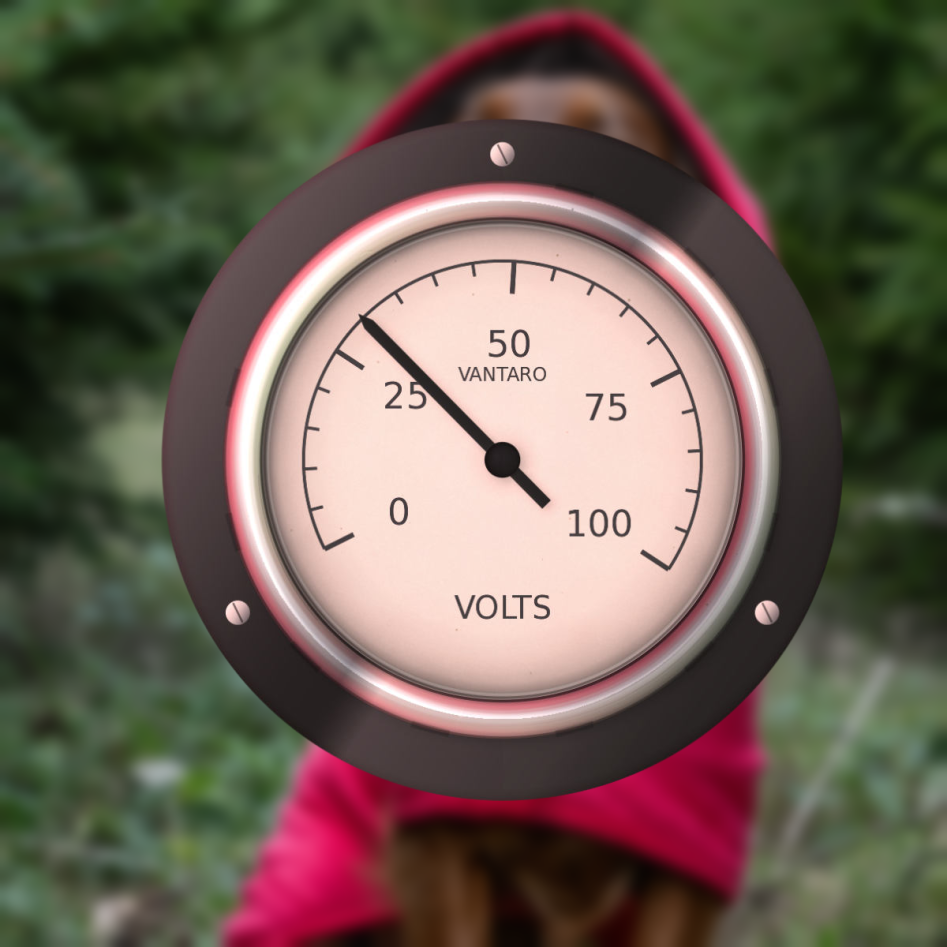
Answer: 30 V
